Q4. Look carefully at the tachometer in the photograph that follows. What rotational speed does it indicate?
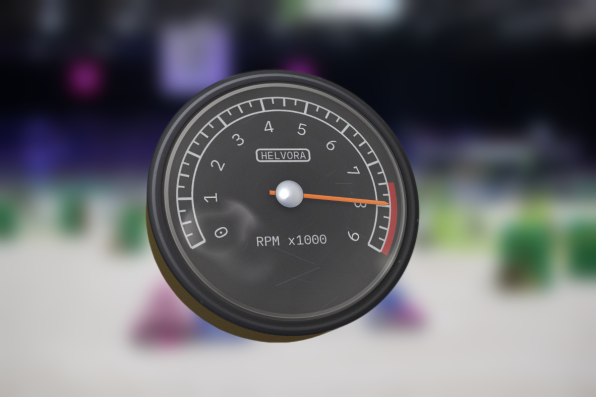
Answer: 8000 rpm
